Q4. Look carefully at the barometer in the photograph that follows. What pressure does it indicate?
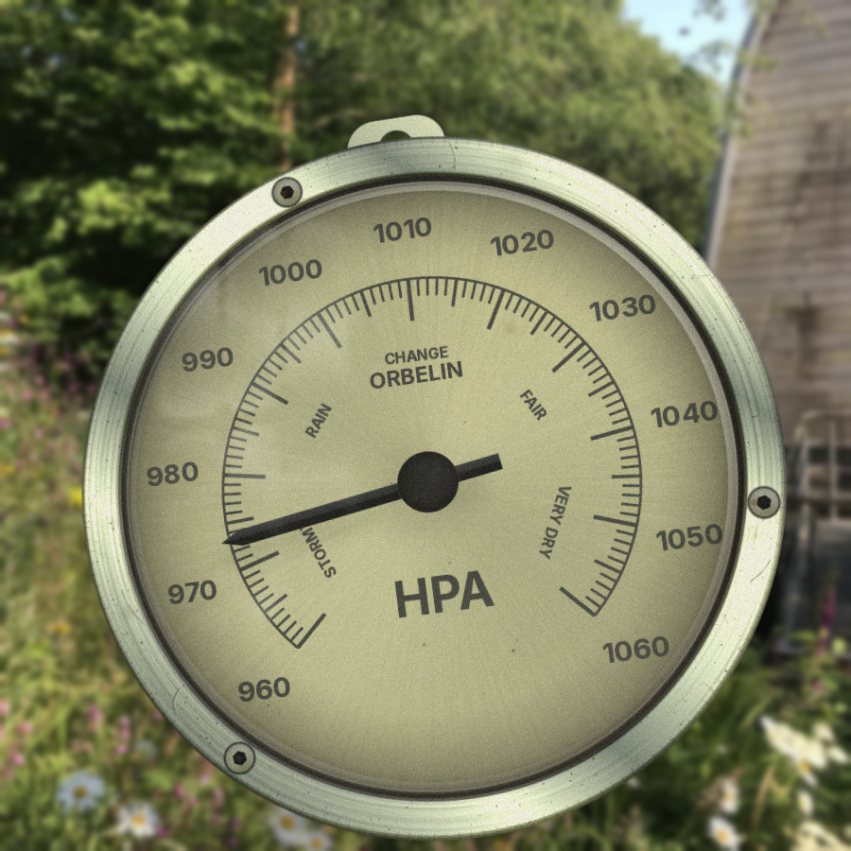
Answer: 973 hPa
